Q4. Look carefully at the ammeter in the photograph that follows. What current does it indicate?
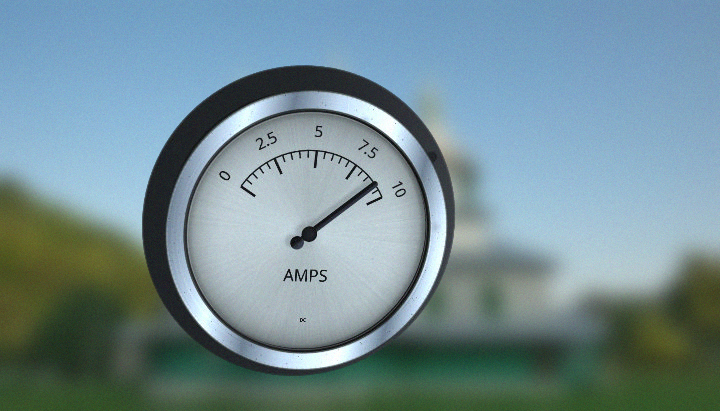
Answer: 9 A
